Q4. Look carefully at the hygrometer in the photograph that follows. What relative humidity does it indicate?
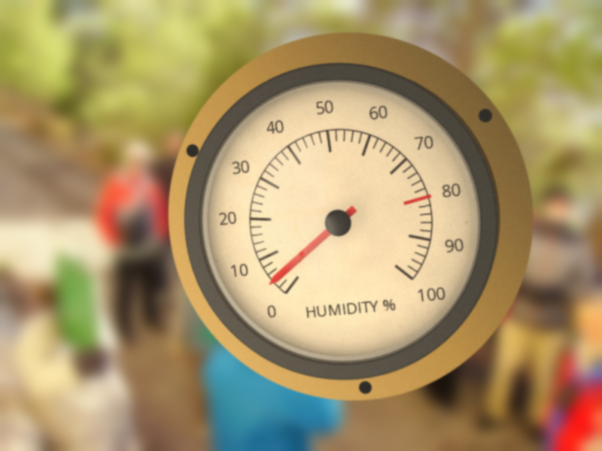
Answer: 4 %
